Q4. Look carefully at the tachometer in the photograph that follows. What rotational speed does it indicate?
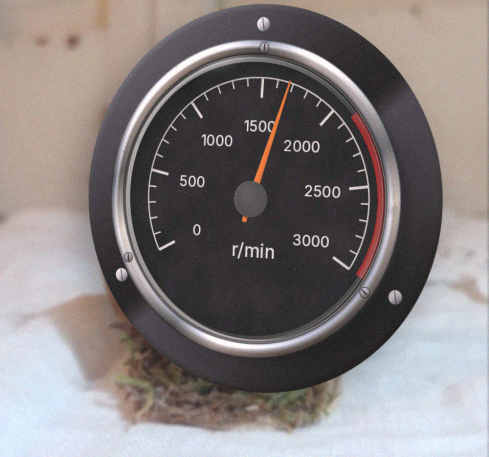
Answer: 1700 rpm
